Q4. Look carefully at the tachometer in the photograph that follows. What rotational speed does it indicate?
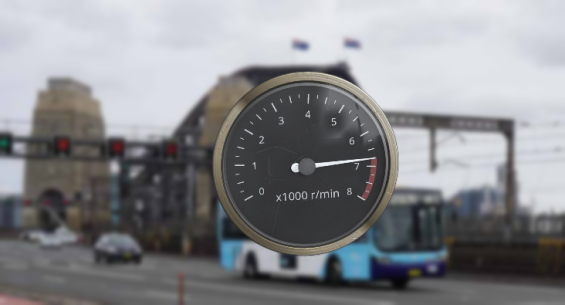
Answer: 6750 rpm
